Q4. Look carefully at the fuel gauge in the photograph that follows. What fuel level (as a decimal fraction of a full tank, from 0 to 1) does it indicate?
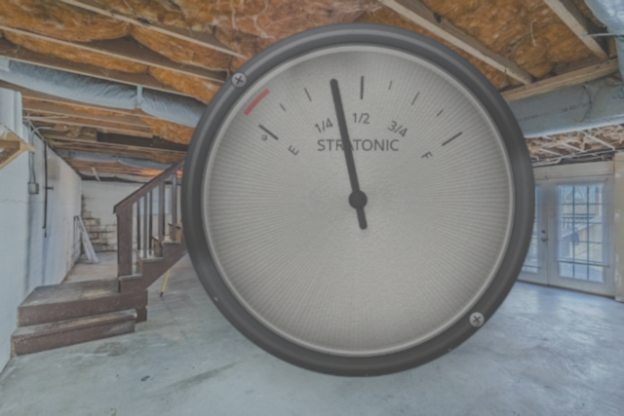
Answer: 0.375
